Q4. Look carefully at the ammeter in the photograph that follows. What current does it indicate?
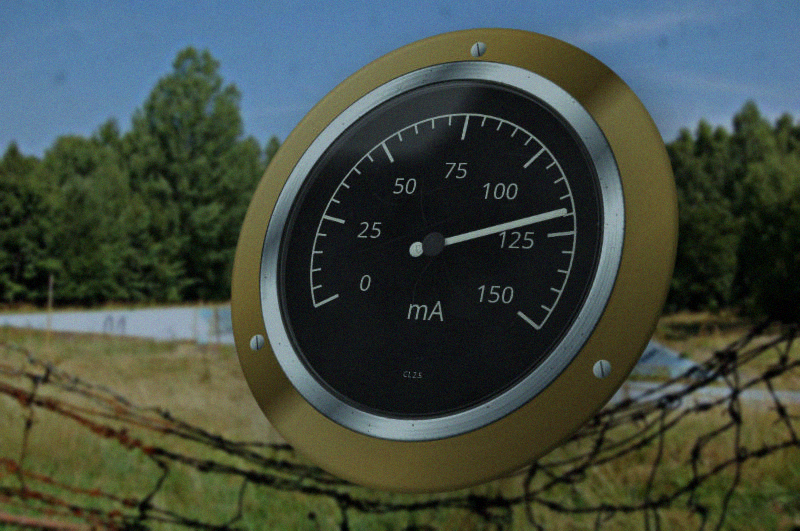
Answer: 120 mA
